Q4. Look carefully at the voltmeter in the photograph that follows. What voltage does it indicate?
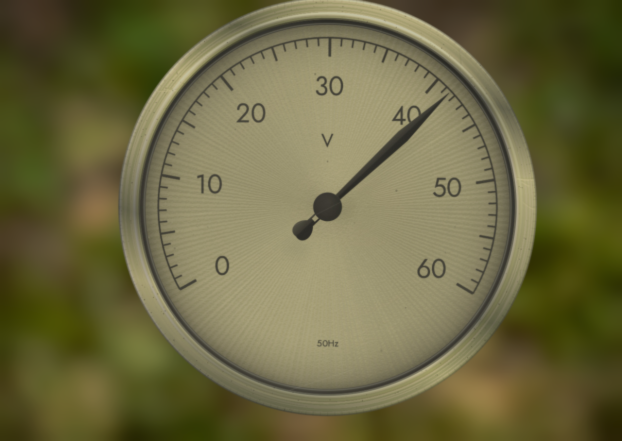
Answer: 41.5 V
